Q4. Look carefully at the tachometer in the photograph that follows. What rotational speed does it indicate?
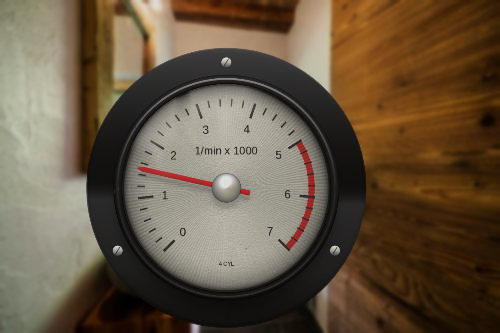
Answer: 1500 rpm
